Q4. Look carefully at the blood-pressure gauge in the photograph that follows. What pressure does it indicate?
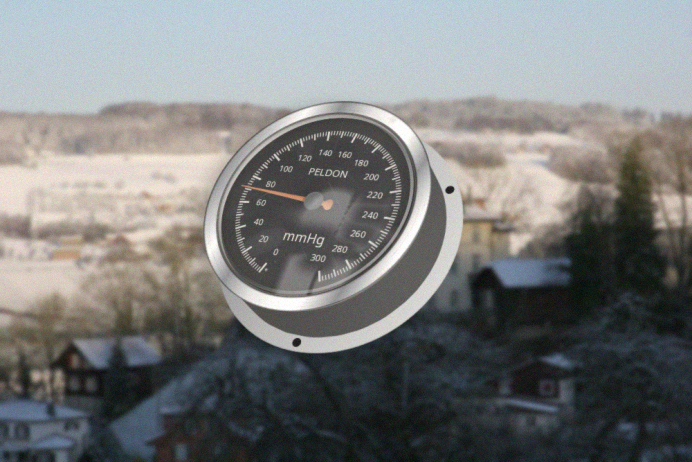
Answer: 70 mmHg
